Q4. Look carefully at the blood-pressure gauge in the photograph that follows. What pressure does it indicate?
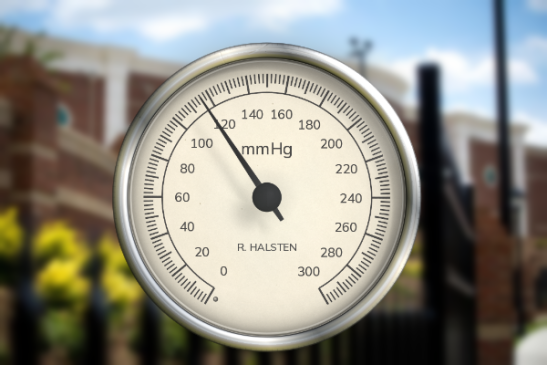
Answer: 116 mmHg
